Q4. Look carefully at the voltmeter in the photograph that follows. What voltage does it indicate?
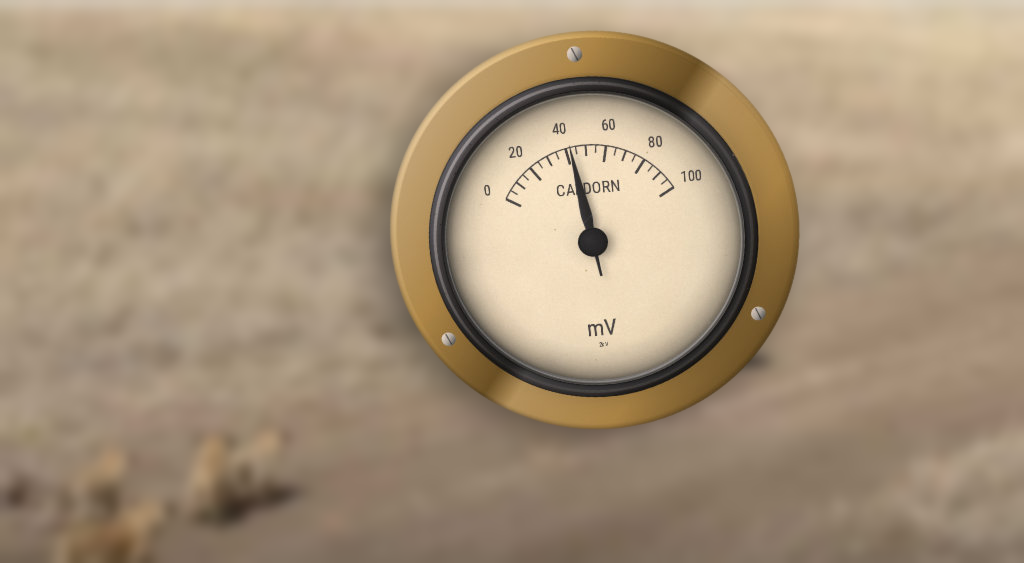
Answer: 42.5 mV
